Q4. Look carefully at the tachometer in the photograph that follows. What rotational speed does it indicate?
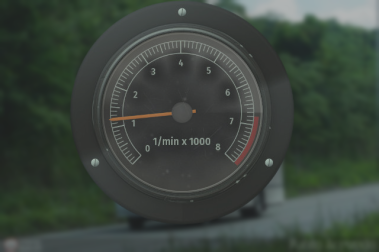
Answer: 1200 rpm
